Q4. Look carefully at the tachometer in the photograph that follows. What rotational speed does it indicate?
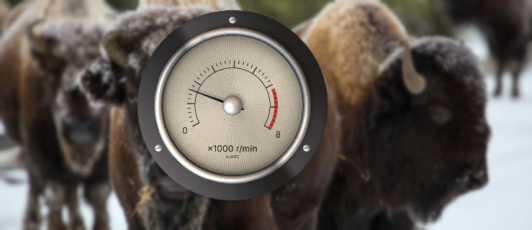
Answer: 1600 rpm
